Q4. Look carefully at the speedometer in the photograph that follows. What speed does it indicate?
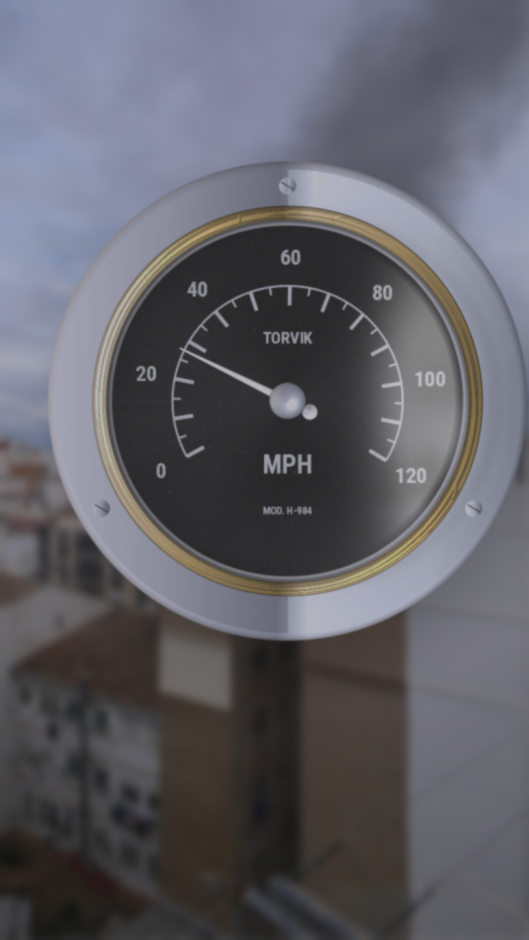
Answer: 27.5 mph
